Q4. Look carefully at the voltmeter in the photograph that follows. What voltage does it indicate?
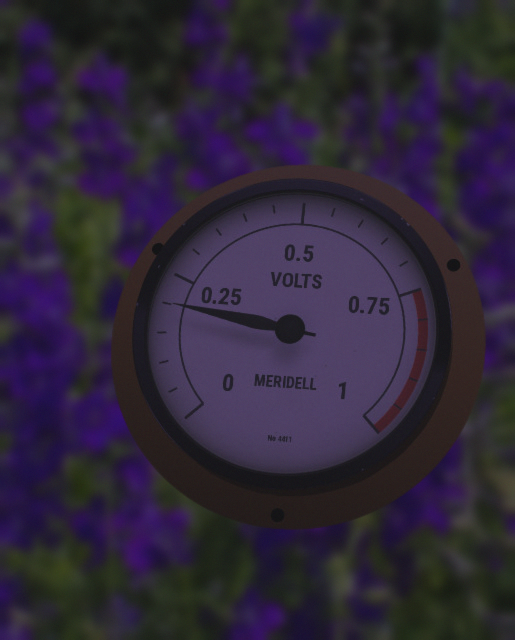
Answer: 0.2 V
